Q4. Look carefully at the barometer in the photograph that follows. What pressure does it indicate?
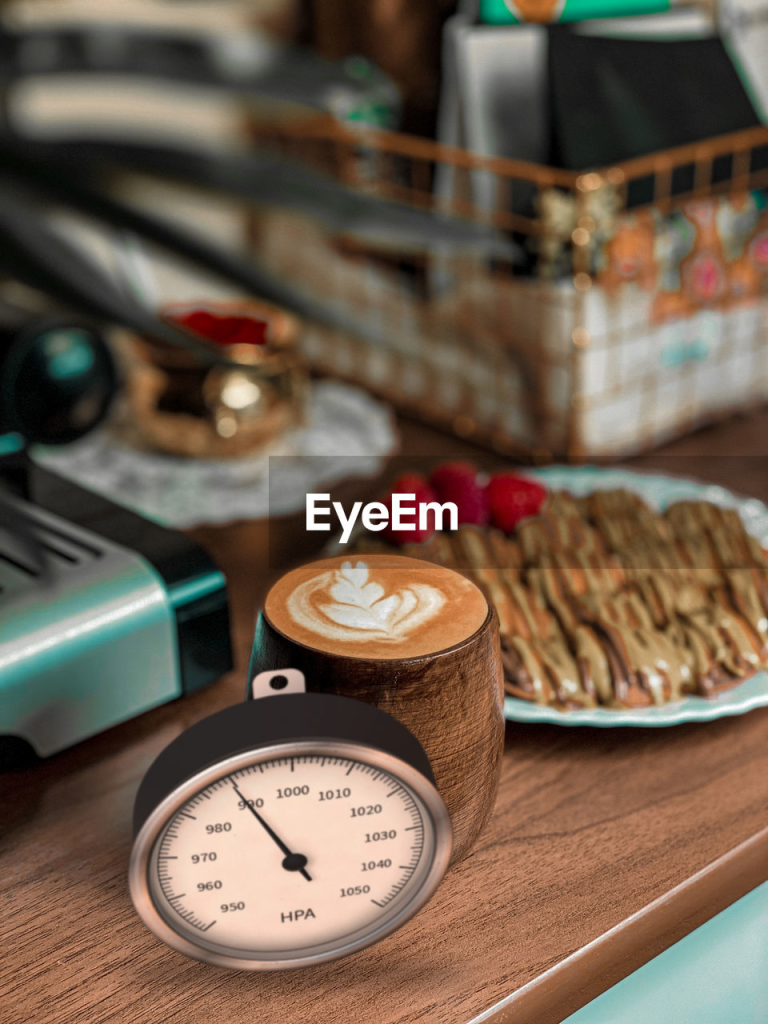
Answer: 990 hPa
